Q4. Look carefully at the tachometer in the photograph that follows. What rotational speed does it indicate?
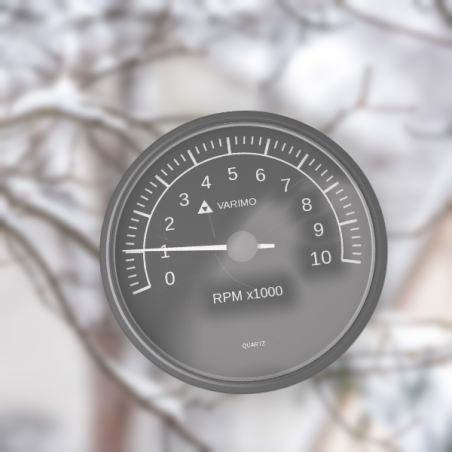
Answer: 1000 rpm
